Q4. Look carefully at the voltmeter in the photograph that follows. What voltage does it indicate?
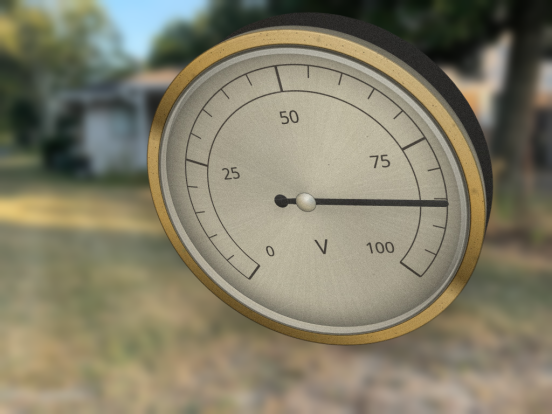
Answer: 85 V
